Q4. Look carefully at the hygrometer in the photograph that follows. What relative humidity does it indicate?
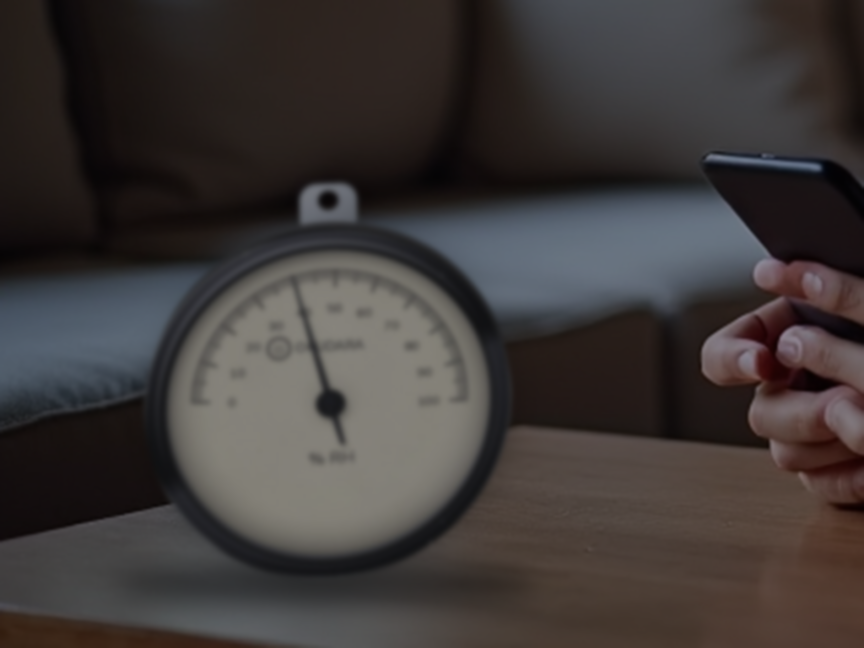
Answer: 40 %
